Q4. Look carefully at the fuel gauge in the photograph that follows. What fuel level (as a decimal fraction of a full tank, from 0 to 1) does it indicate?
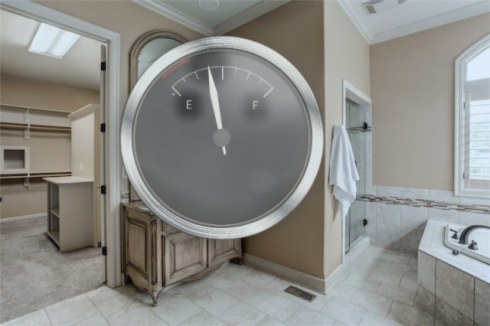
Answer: 0.375
